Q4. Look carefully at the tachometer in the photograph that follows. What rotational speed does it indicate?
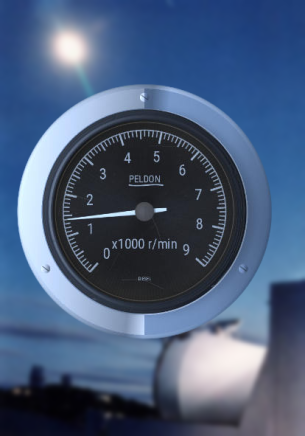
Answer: 1400 rpm
